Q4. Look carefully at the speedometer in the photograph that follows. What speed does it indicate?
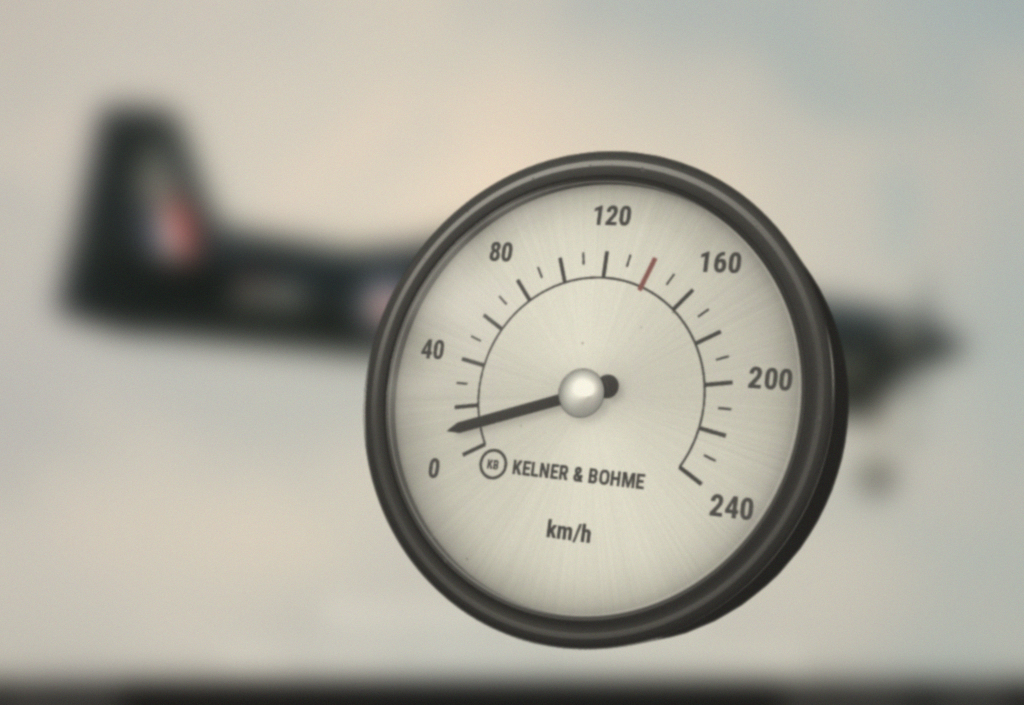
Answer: 10 km/h
